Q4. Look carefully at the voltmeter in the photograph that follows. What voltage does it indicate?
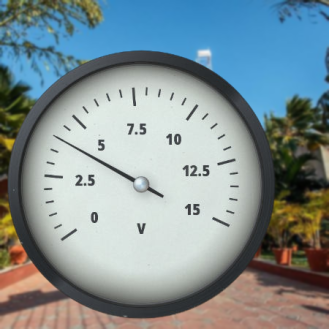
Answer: 4 V
